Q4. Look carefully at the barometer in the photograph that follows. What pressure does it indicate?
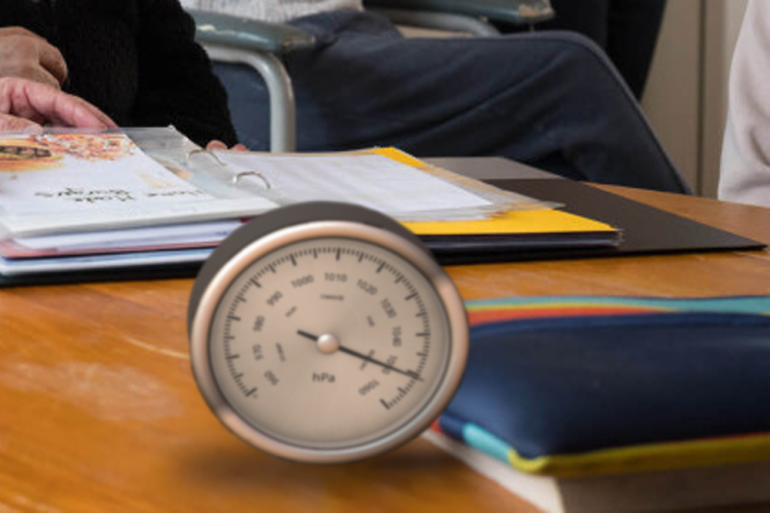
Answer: 1050 hPa
